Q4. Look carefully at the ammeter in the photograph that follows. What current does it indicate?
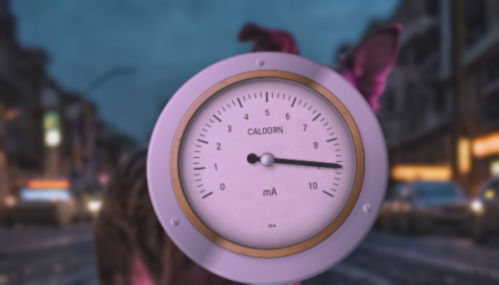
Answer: 9 mA
